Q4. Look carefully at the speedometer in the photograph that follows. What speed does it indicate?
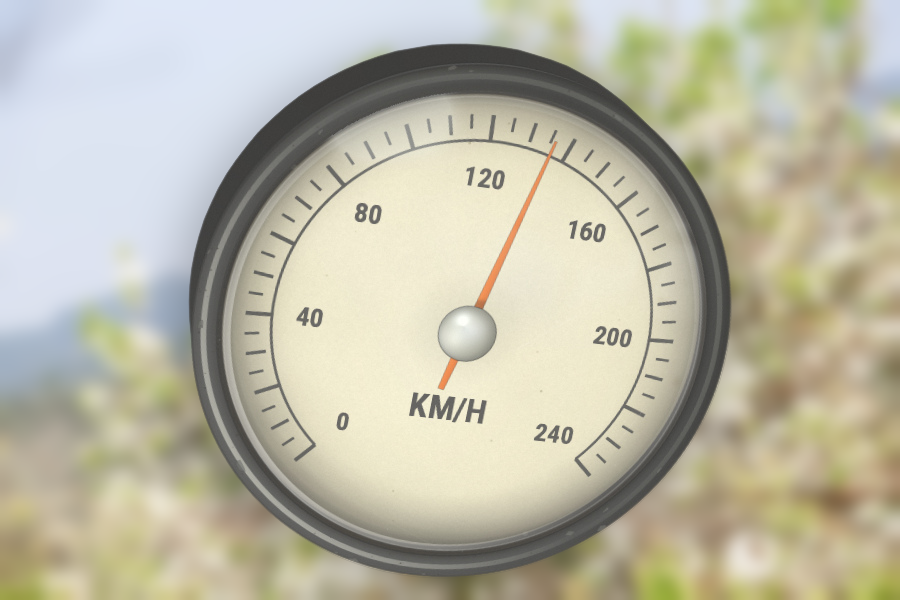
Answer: 135 km/h
